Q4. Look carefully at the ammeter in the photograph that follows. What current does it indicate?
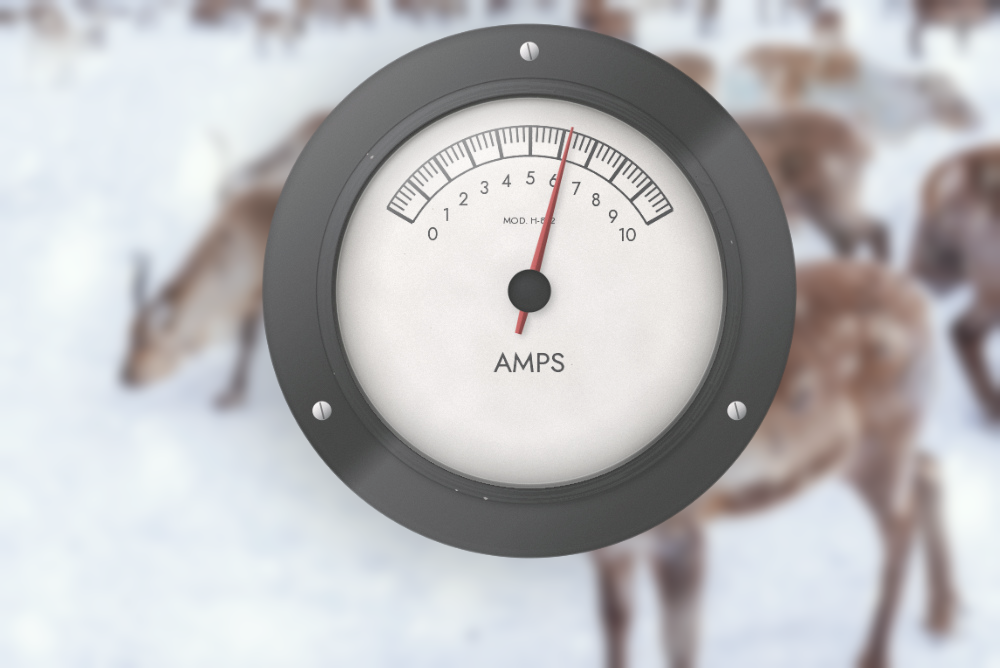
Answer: 6.2 A
